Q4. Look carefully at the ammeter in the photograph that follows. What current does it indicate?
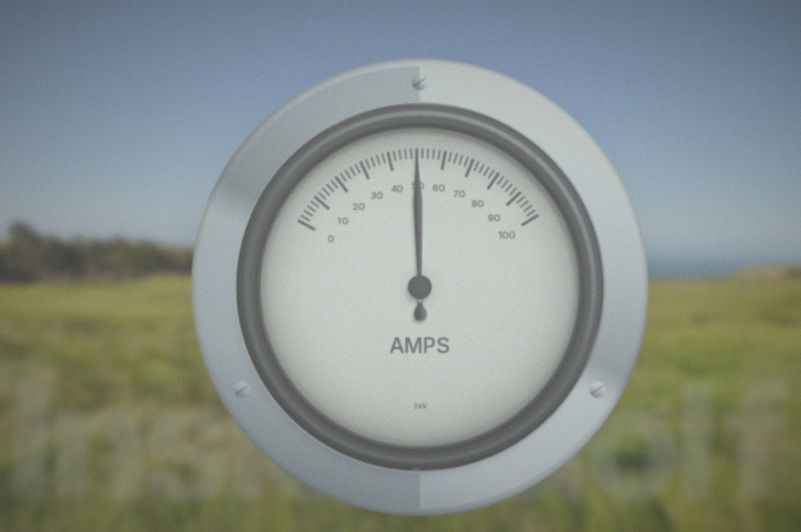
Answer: 50 A
